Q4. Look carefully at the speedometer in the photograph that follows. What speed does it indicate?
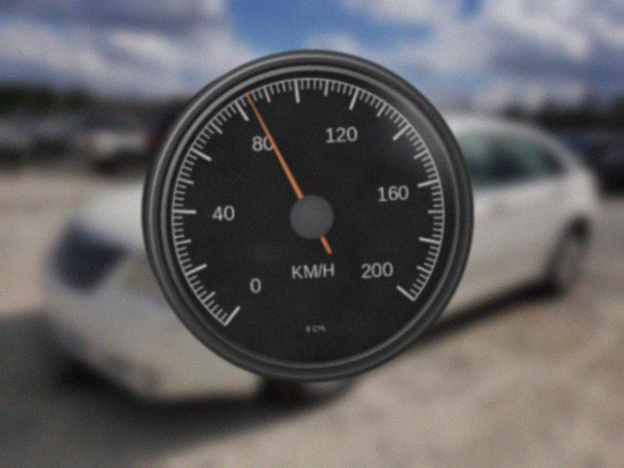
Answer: 84 km/h
